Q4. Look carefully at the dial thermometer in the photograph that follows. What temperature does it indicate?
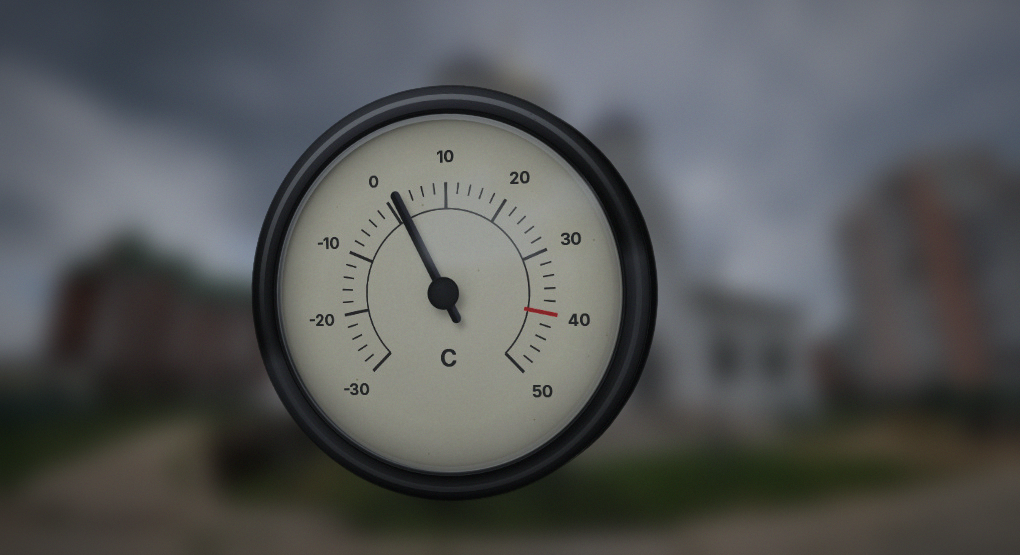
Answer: 2 °C
